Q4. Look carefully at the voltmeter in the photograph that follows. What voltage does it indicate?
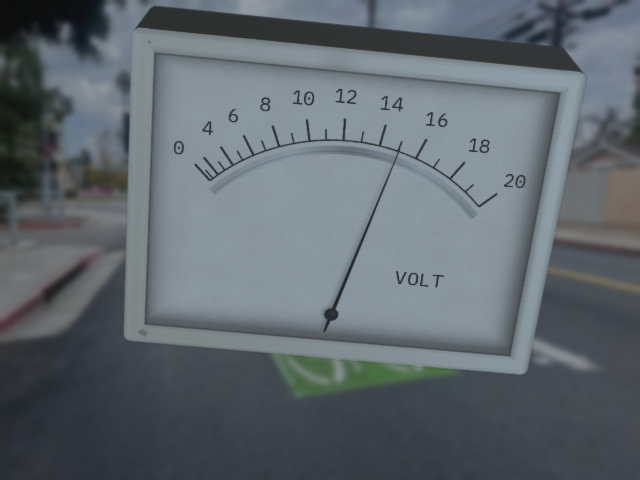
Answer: 15 V
